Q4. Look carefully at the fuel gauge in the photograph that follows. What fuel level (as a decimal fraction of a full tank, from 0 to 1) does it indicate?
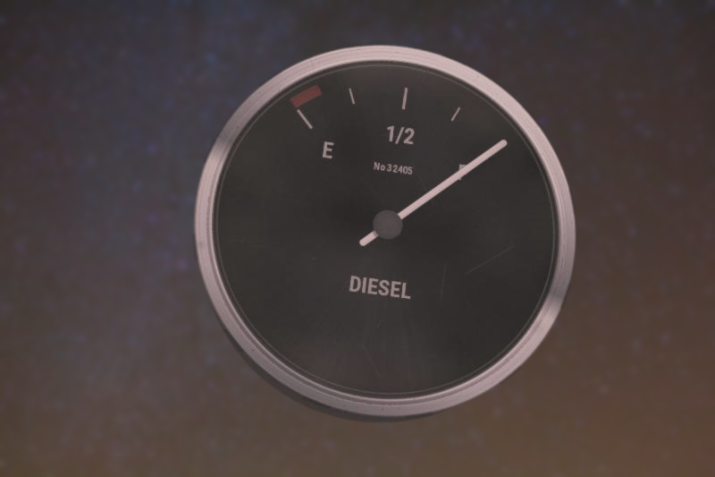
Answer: 1
